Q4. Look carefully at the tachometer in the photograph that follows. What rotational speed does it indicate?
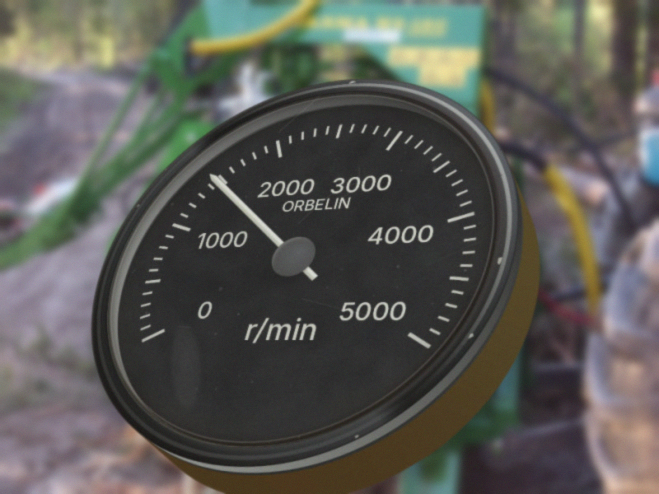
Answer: 1450 rpm
